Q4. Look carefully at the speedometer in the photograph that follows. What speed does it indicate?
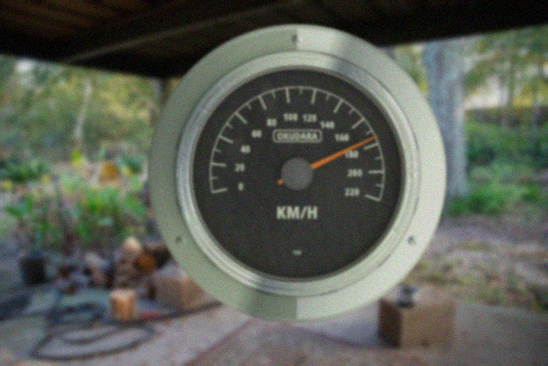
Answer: 175 km/h
